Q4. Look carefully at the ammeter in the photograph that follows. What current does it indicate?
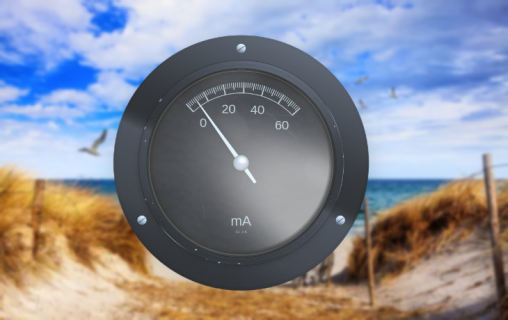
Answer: 5 mA
